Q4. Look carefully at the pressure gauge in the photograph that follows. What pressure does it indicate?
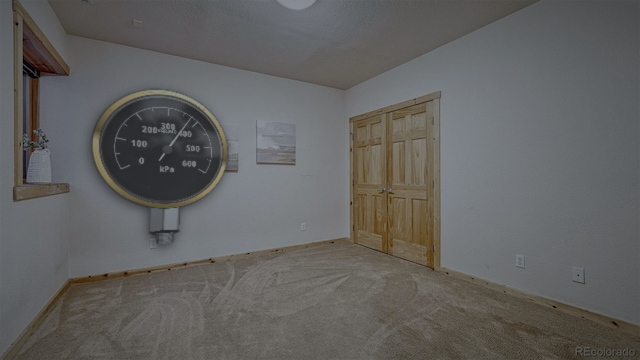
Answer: 375 kPa
